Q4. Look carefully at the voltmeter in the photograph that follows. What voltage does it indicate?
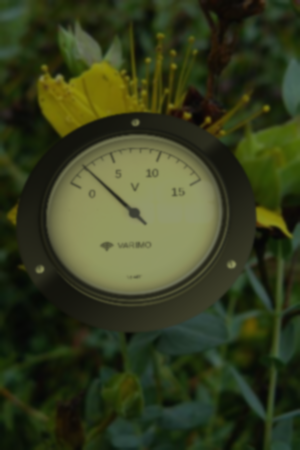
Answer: 2 V
